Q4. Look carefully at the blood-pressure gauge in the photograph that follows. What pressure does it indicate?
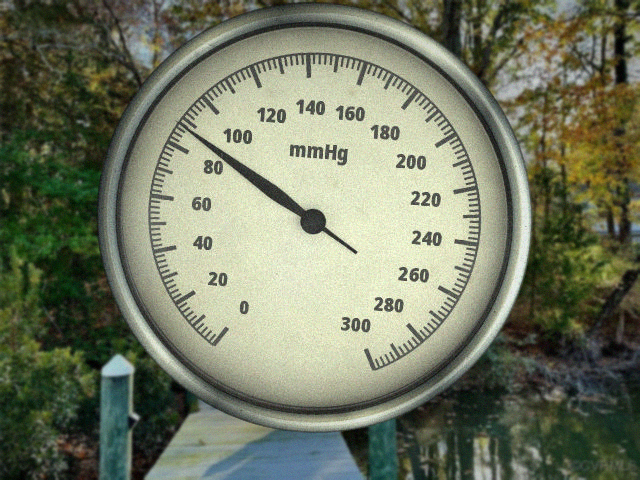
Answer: 88 mmHg
